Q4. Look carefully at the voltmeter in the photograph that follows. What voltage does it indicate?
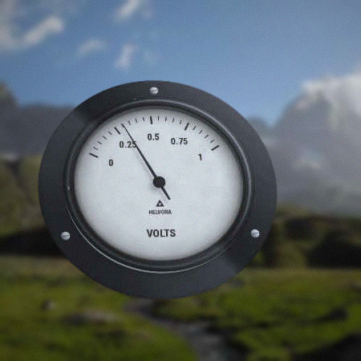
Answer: 0.3 V
